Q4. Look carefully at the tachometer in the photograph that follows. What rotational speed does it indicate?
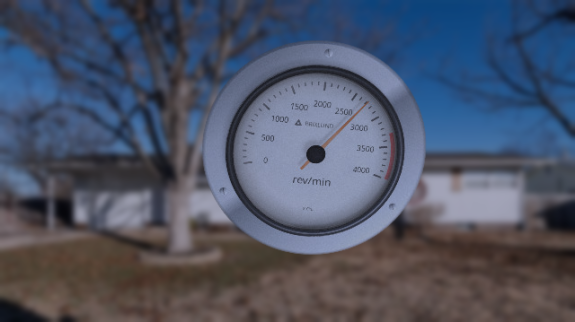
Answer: 2700 rpm
